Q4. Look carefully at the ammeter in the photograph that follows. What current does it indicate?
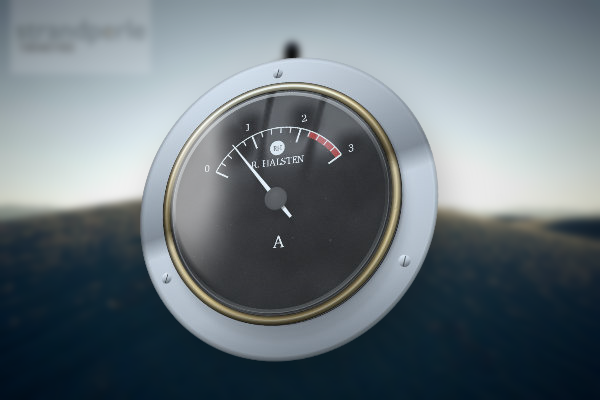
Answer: 0.6 A
